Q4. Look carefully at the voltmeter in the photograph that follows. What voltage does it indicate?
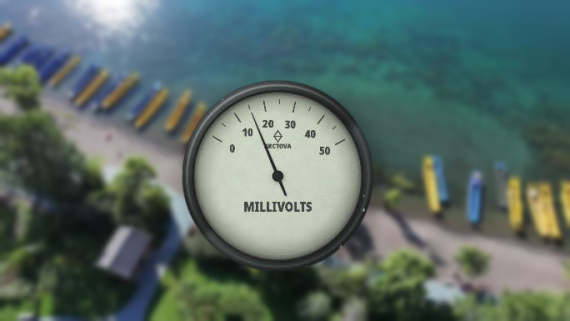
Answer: 15 mV
